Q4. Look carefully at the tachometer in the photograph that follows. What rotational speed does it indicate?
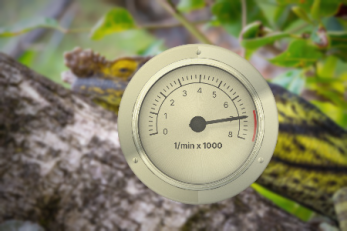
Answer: 7000 rpm
